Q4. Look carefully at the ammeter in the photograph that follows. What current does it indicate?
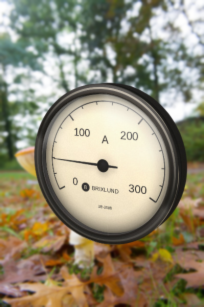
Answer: 40 A
